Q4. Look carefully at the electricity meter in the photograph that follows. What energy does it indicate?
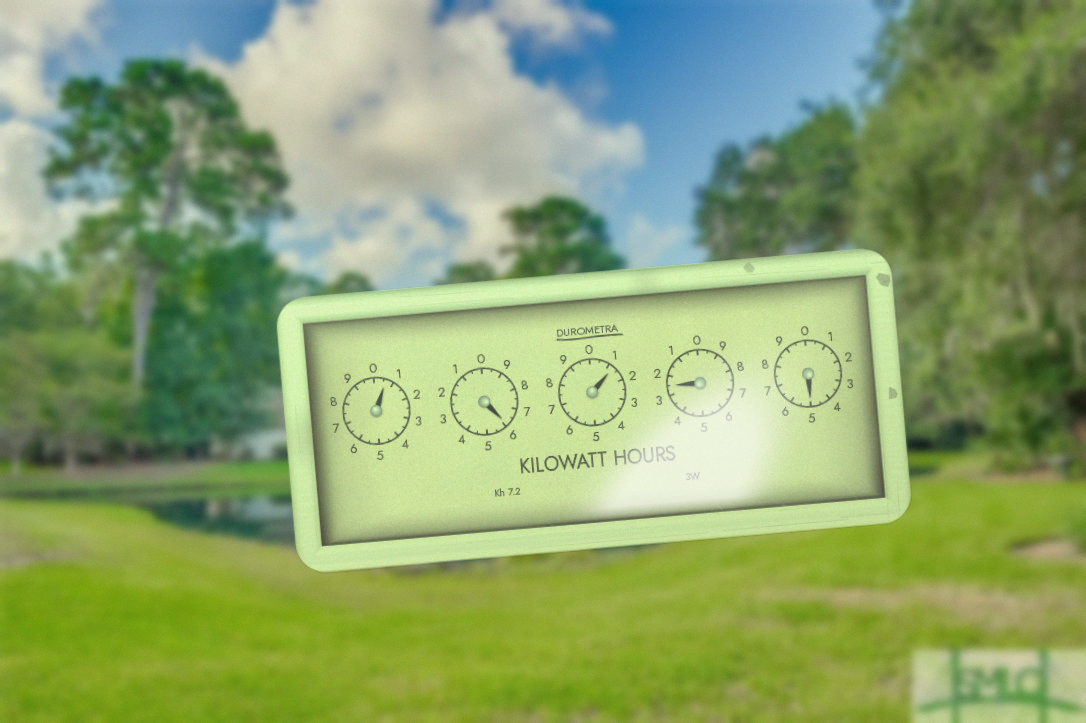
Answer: 6125 kWh
